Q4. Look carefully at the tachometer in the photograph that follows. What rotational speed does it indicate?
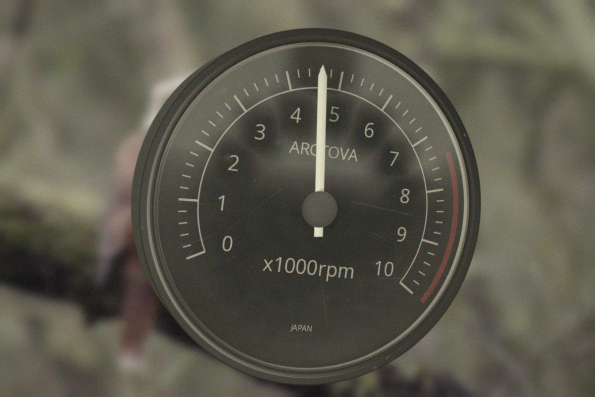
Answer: 4600 rpm
